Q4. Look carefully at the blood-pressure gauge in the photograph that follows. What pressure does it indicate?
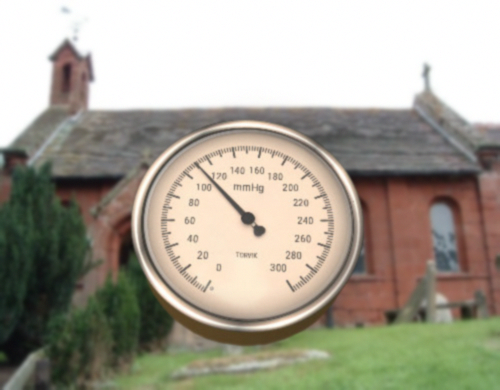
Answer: 110 mmHg
